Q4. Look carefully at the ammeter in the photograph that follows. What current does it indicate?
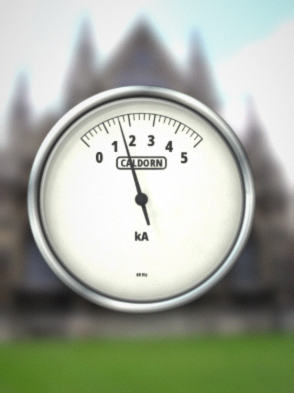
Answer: 1.6 kA
